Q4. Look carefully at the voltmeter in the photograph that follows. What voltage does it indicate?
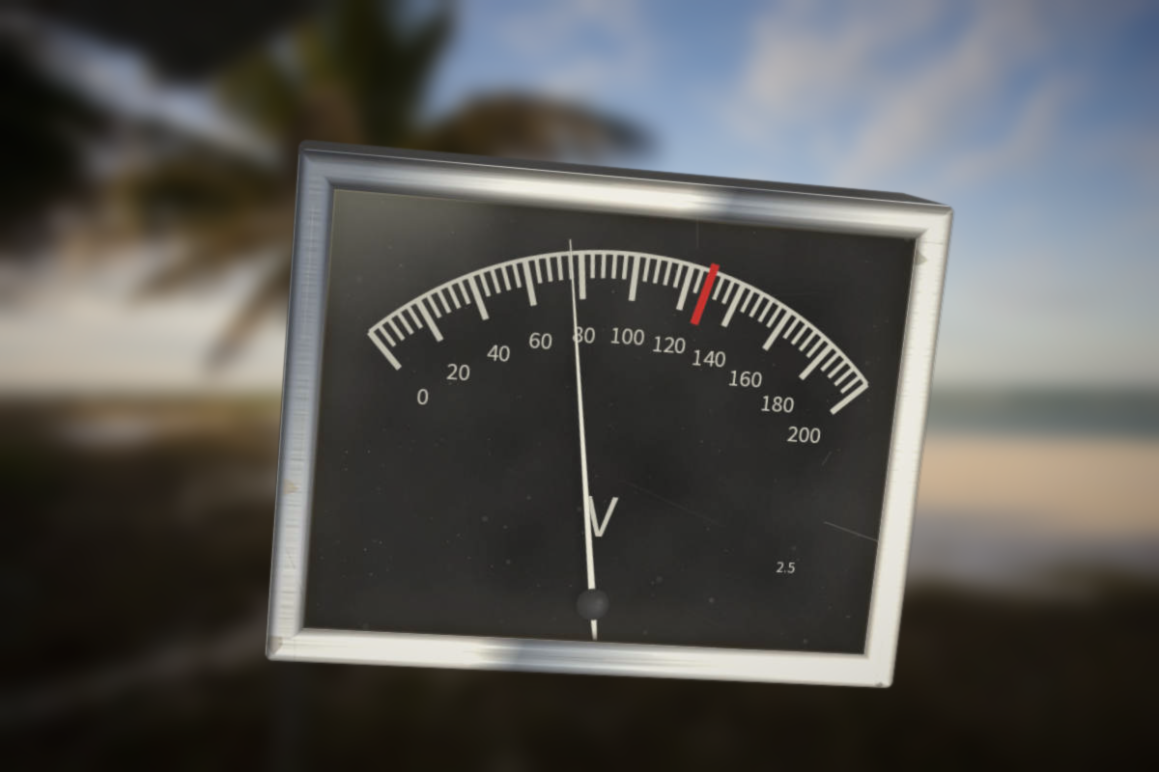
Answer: 76 V
